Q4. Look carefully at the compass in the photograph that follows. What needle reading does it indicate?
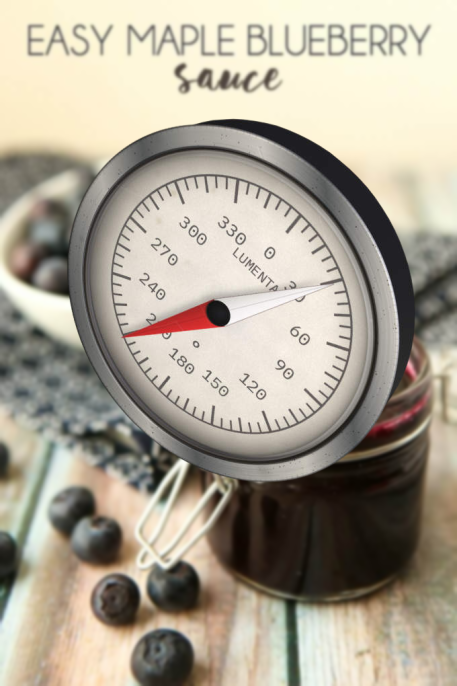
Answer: 210 °
